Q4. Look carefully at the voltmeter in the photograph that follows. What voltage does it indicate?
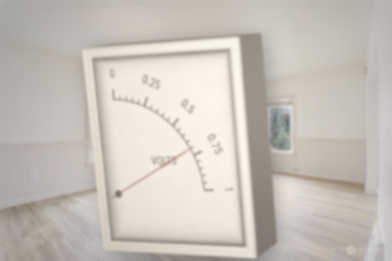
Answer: 0.7 V
